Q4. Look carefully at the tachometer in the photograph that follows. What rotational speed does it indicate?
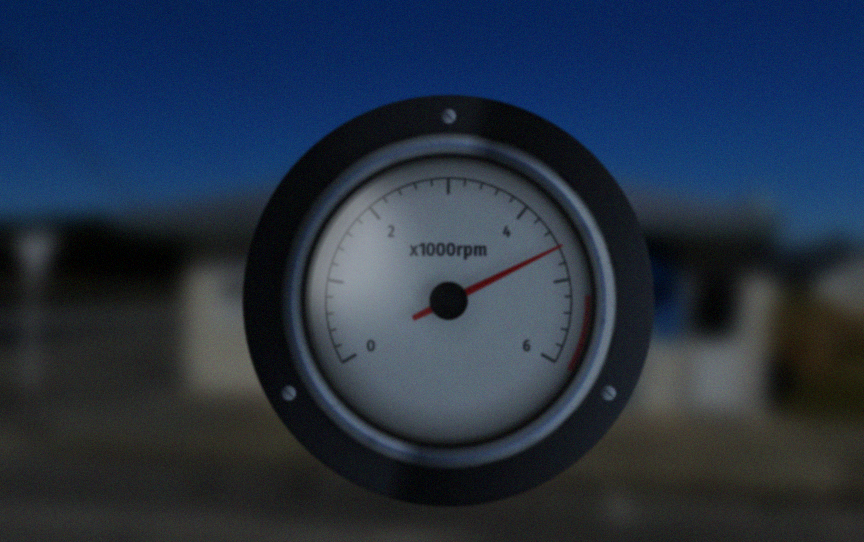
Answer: 4600 rpm
